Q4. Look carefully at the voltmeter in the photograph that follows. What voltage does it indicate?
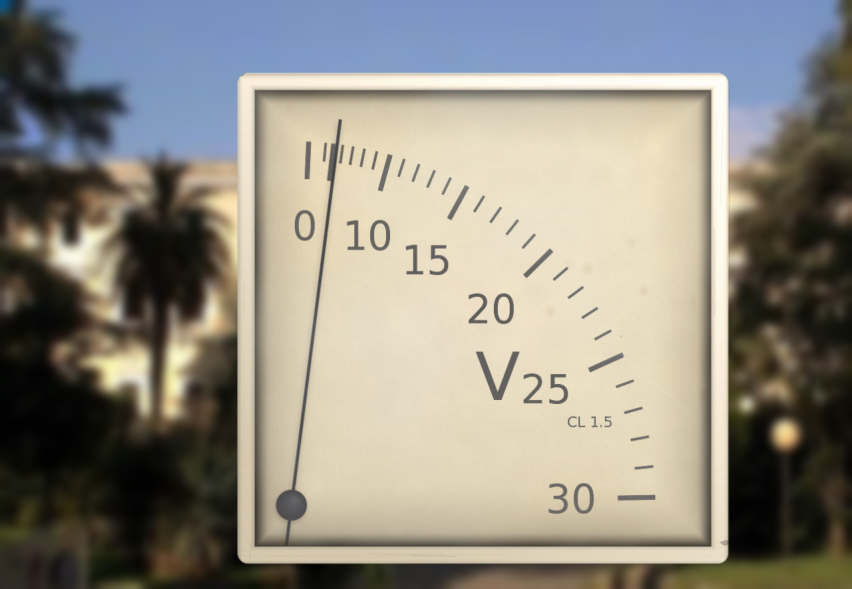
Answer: 5.5 V
